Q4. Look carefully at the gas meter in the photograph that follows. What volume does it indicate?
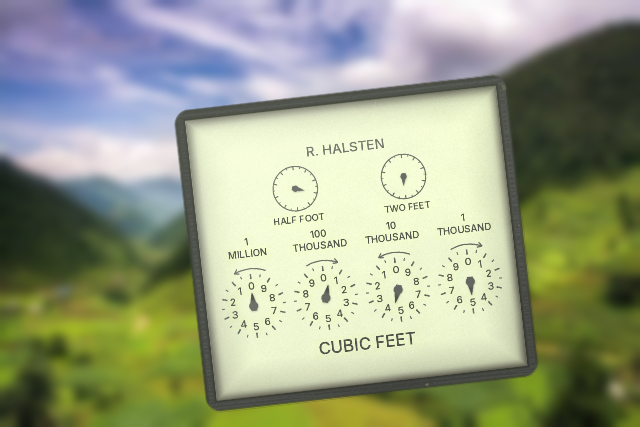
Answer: 4500 ft³
